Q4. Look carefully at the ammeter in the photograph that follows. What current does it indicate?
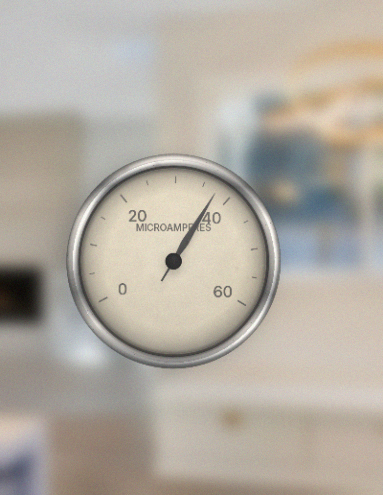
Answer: 37.5 µA
